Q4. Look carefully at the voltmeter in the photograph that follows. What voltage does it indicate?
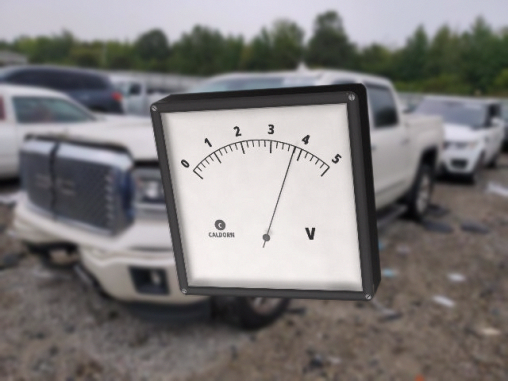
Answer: 3.8 V
